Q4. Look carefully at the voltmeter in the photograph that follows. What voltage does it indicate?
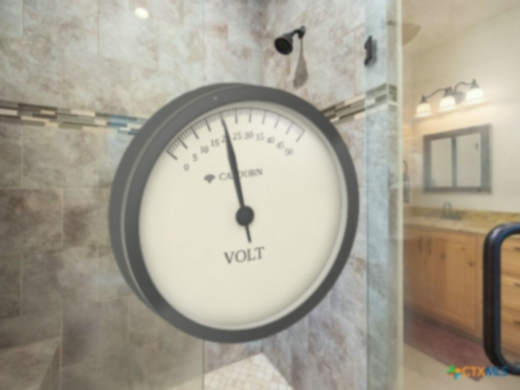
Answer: 20 V
